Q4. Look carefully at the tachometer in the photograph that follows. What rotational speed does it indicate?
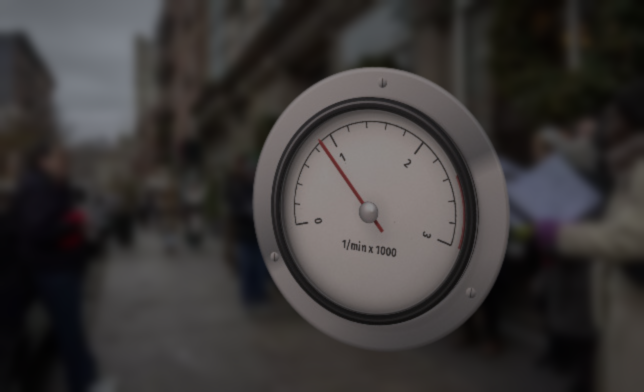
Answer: 900 rpm
